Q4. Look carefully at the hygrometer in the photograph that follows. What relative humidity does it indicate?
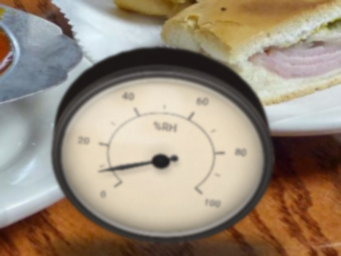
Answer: 10 %
